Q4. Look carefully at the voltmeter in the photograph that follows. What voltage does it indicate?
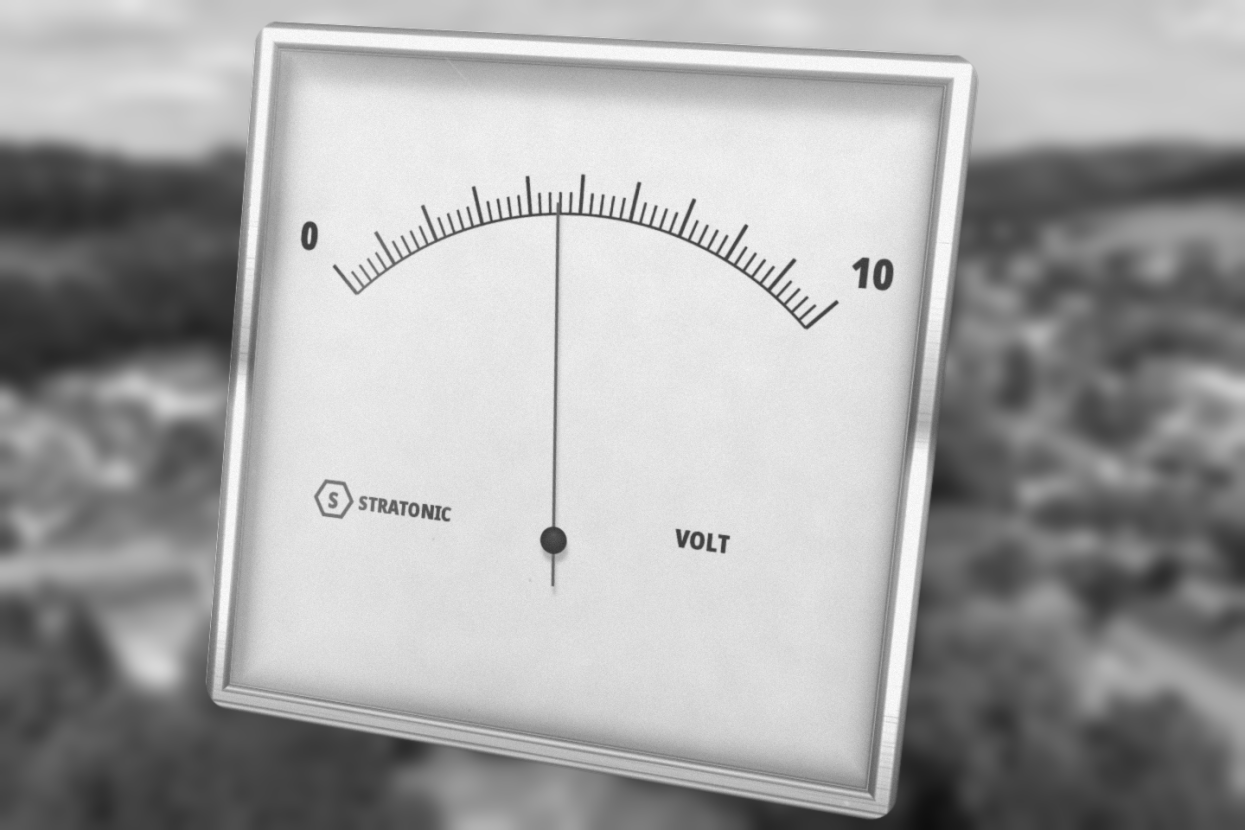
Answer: 4.6 V
